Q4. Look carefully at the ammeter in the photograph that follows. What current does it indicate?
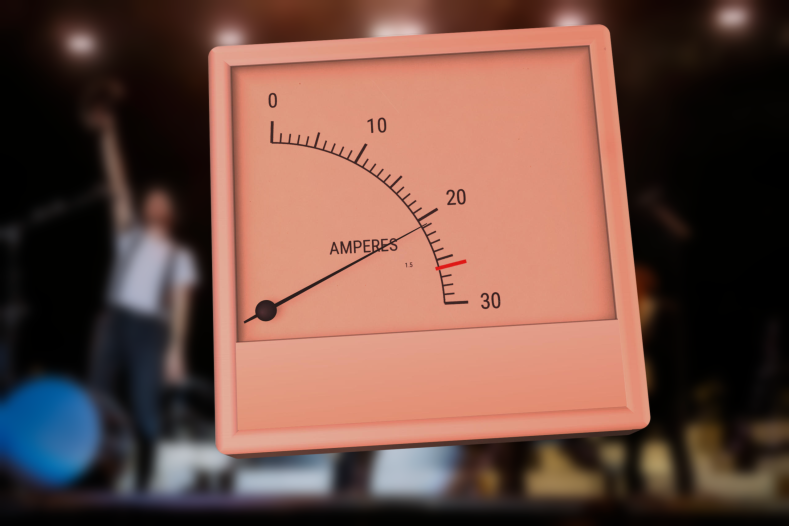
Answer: 21 A
